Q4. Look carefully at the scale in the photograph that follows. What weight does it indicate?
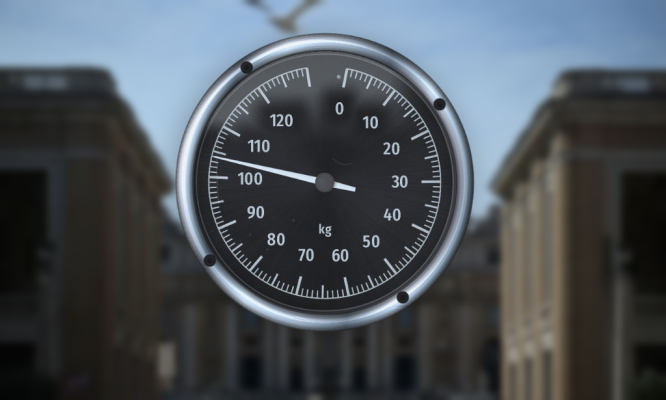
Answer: 104 kg
